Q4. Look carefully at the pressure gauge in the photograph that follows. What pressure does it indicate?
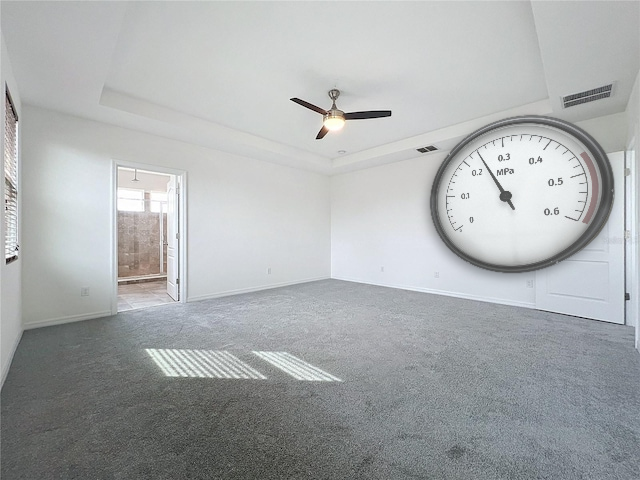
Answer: 0.24 MPa
